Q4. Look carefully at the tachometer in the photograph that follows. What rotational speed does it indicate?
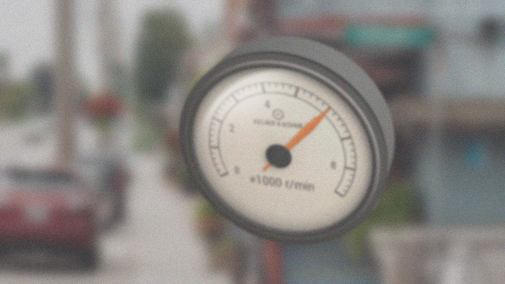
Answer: 6000 rpm
